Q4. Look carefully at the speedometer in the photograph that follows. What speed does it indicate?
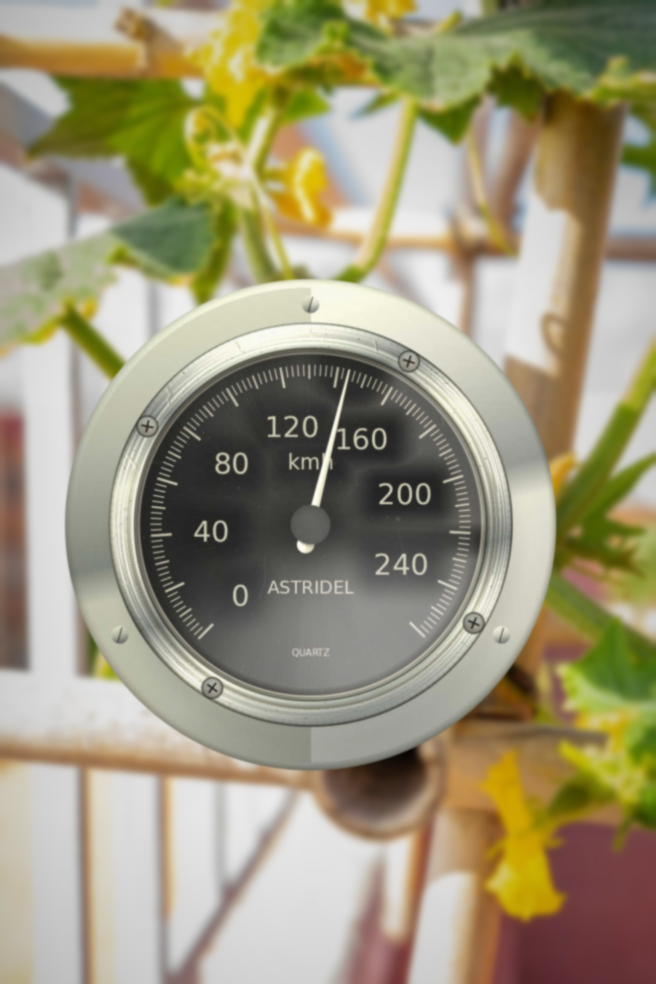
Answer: 144 km/h
